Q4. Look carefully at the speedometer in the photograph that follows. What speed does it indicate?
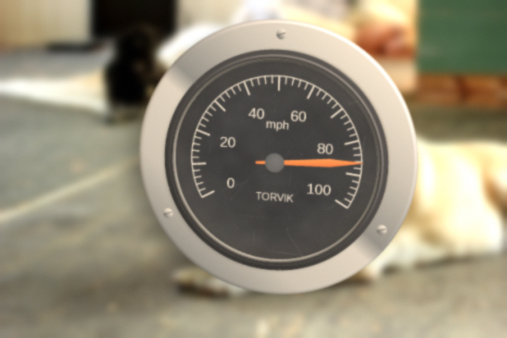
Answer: 86 mph
